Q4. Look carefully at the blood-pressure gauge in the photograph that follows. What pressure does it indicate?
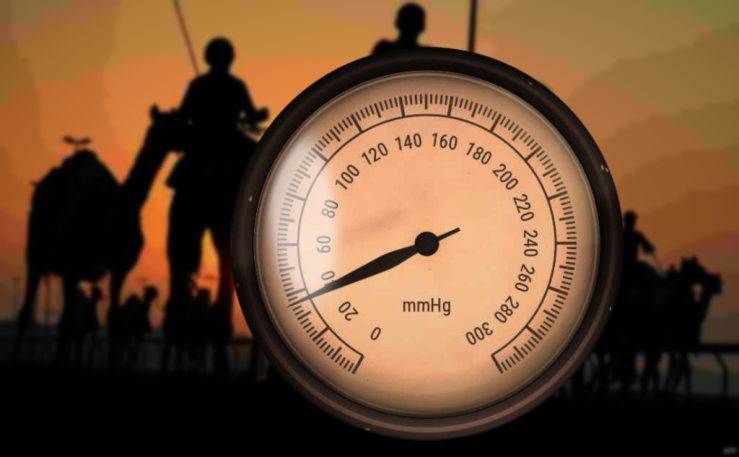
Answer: 36 mmHg
